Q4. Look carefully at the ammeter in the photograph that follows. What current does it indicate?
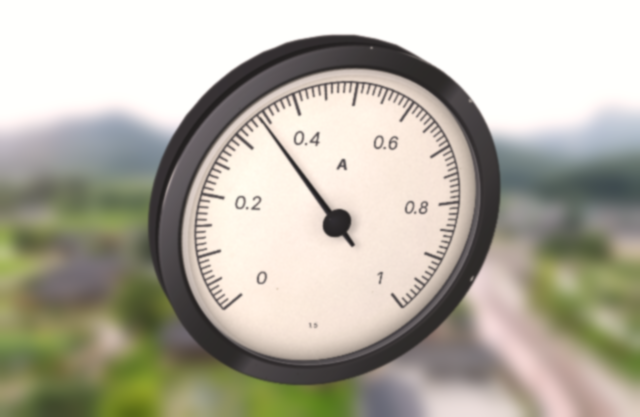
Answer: 0.34 A
